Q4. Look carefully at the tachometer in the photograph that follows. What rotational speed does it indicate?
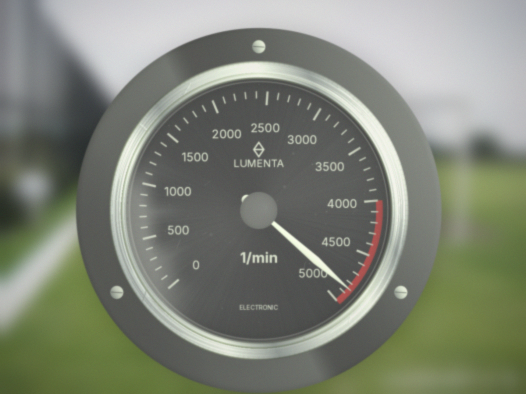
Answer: 4850 rpm
